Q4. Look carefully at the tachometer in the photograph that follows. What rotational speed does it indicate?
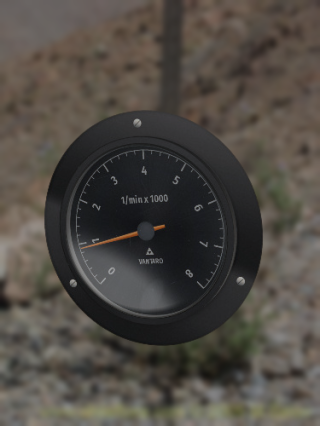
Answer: 900 rpm
